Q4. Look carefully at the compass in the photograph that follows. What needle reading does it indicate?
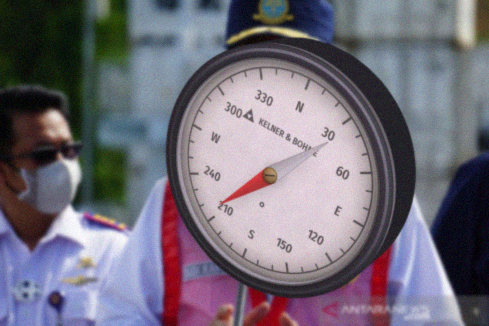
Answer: 215 °
